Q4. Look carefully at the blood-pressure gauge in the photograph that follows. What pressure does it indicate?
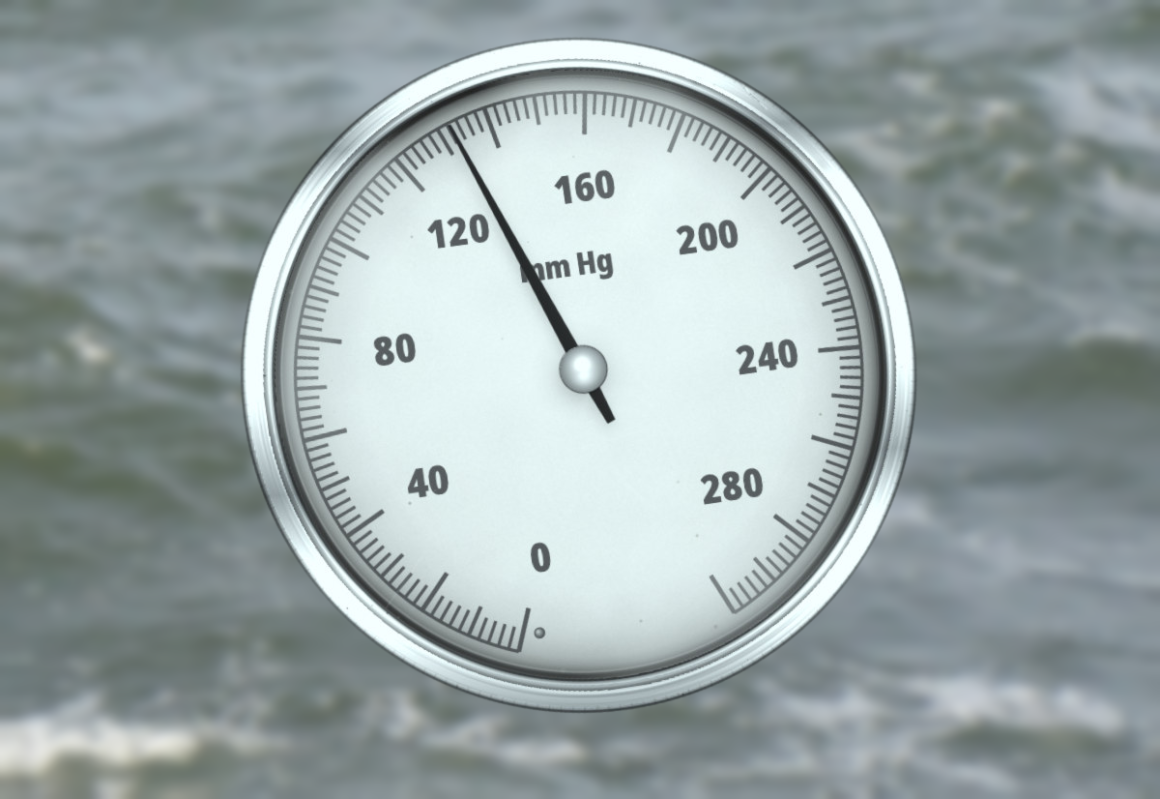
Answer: 132 mmHg
